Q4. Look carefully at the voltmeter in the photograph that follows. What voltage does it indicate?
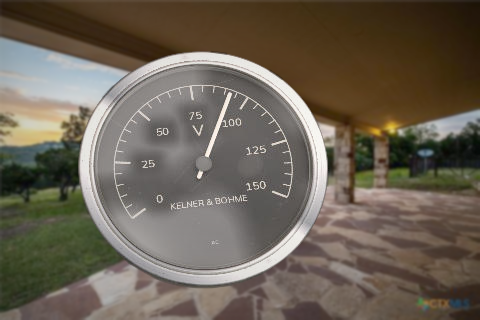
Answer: 92.5 V
